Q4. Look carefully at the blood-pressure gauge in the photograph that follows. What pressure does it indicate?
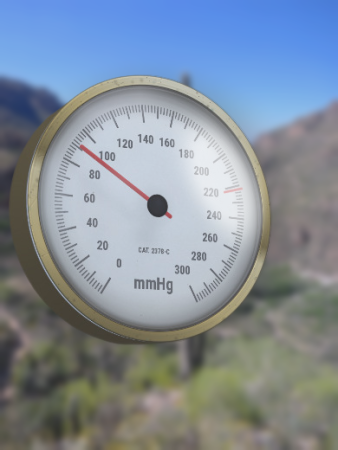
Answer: 90 mmHg
